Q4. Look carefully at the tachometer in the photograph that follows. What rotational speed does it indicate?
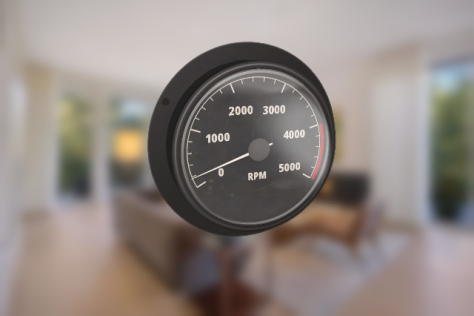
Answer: 200 rpm
